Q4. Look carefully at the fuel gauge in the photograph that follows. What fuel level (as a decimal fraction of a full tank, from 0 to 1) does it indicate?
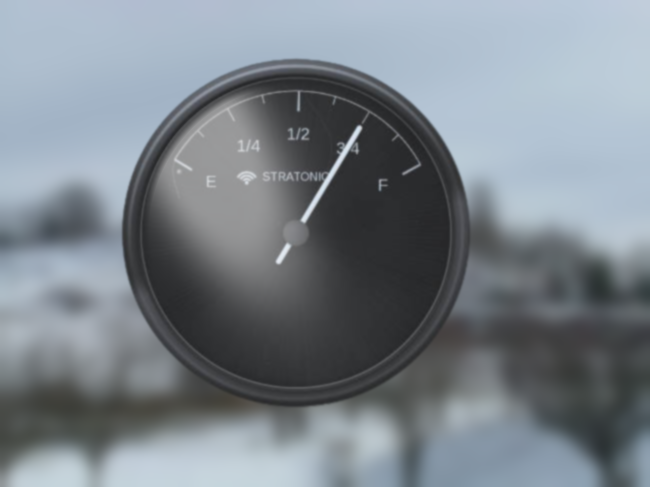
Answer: 0.75
